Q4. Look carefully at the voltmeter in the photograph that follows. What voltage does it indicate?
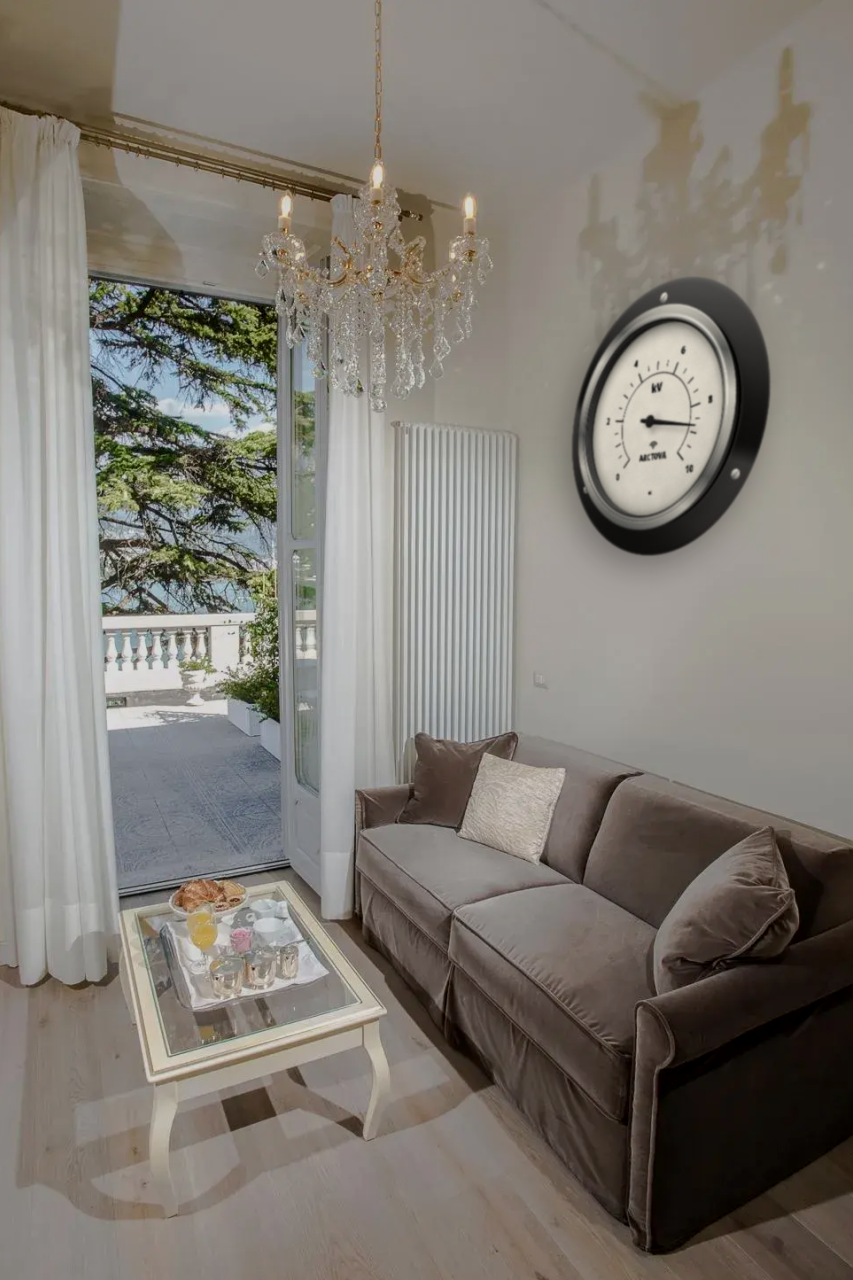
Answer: 8.75 kV
